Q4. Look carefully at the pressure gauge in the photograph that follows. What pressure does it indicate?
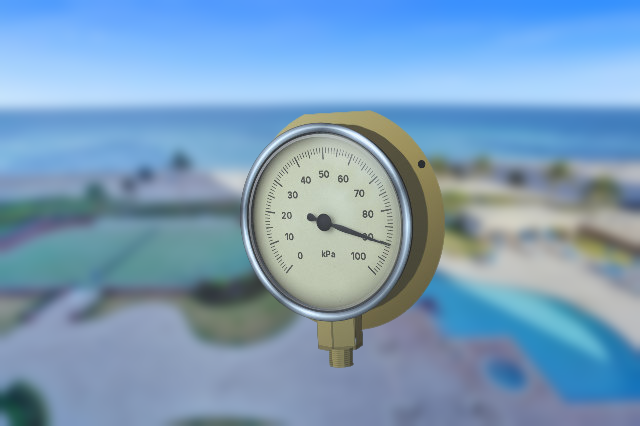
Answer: 90 kPa
